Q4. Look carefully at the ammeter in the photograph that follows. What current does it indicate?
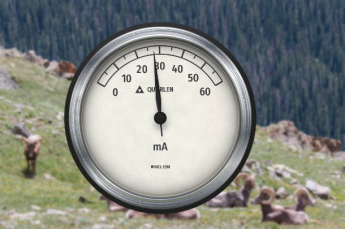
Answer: 27.5 mA
